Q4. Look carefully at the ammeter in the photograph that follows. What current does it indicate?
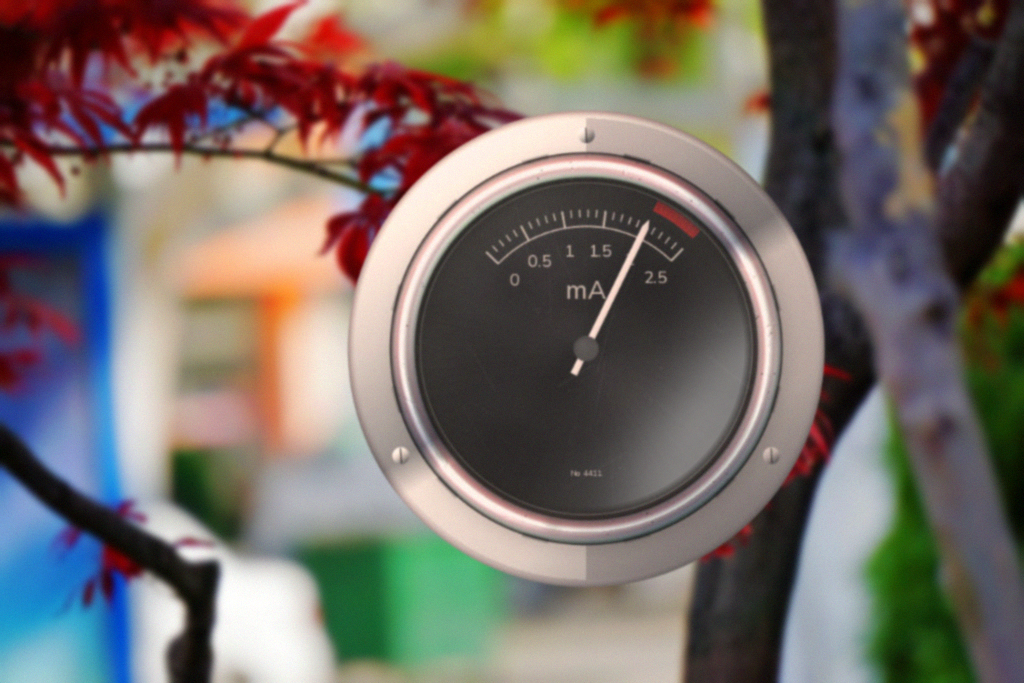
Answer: 2 mA
